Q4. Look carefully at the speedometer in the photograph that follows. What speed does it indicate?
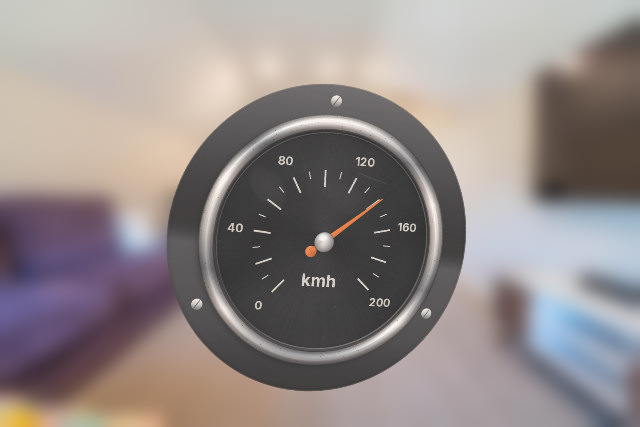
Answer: 140 km/h
